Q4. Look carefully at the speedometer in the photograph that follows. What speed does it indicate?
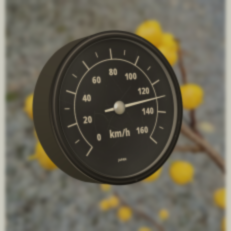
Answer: 130 km/h
